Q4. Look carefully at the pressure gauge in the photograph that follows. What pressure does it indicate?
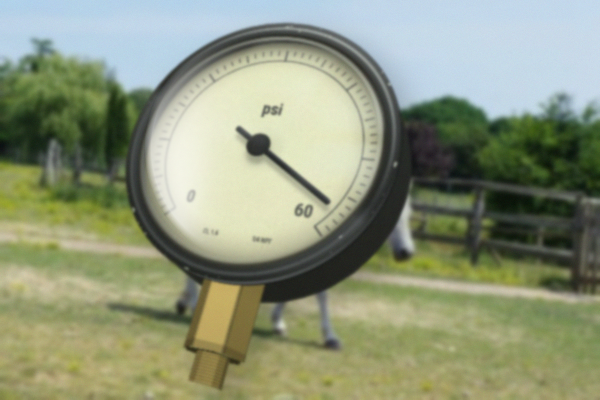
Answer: 57 psi
